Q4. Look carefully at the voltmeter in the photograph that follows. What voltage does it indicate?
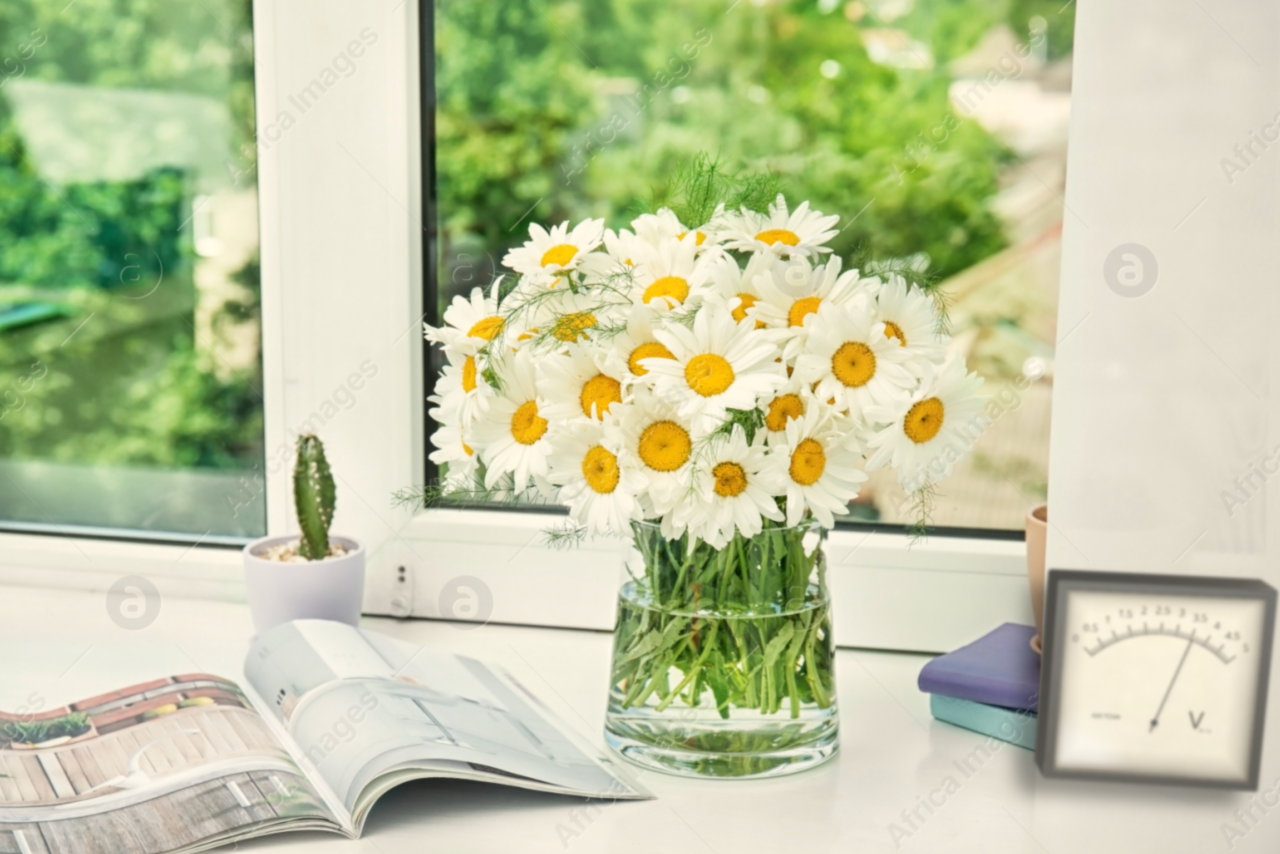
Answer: 3.5 V
